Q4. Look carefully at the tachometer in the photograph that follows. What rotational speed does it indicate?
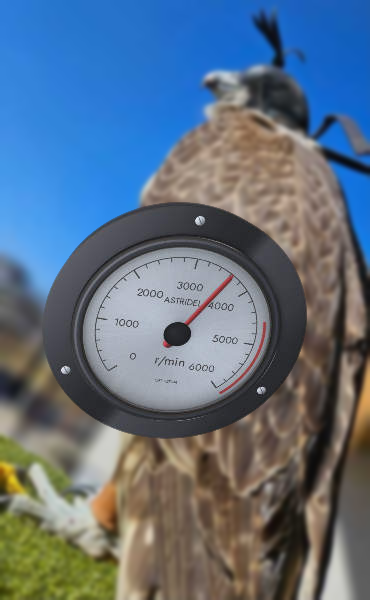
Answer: 3600 rpm
